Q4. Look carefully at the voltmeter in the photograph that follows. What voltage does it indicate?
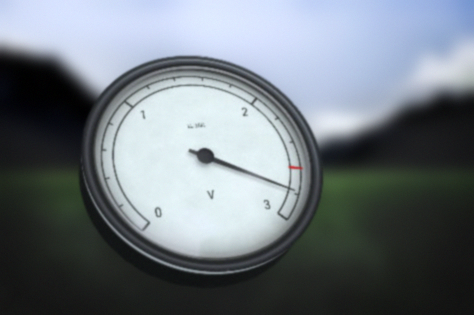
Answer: 2.8 V
